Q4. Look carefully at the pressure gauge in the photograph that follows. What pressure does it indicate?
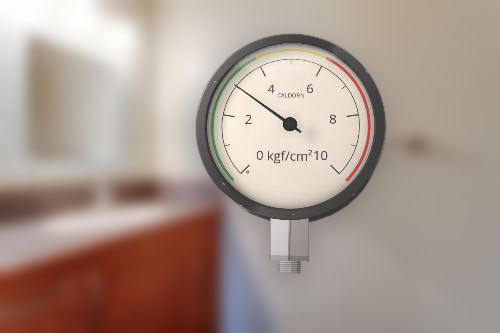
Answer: 3 kg/cm²
